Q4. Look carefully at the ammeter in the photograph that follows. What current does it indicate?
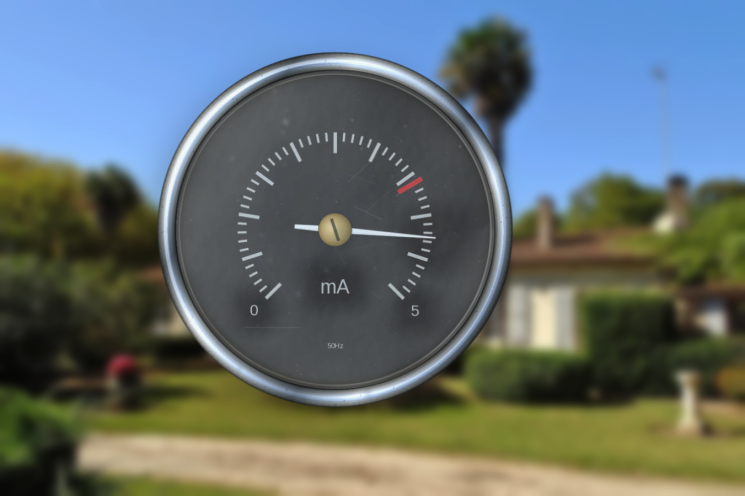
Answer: 4.25 mA
